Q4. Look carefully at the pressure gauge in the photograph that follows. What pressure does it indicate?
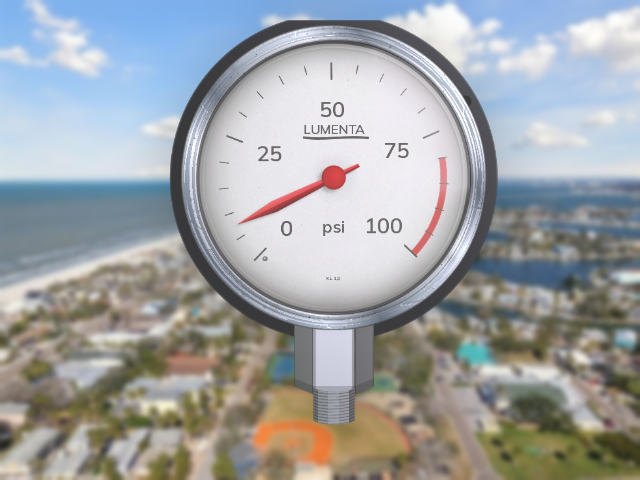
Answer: 7.5 psi
